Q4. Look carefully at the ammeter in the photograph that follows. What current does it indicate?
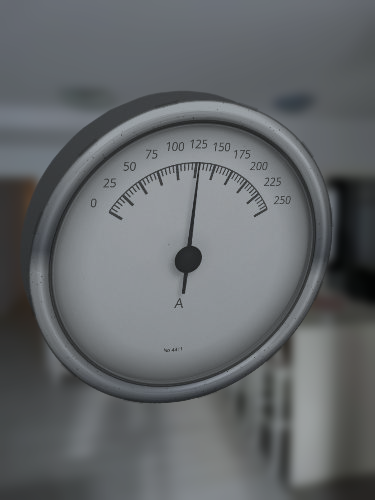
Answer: 125 A
